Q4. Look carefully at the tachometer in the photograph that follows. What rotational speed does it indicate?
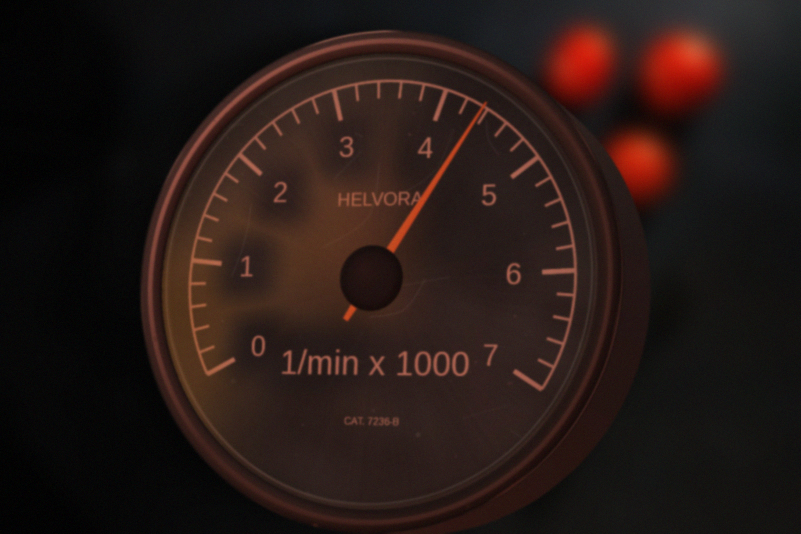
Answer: 4400 rpm
